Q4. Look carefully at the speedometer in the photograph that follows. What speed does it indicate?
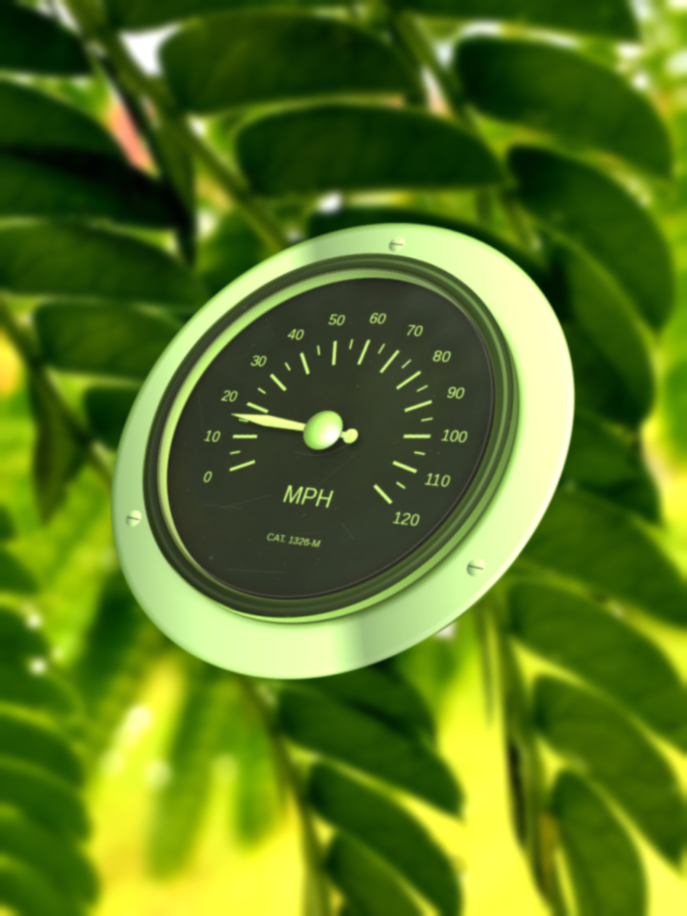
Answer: 15 mph
